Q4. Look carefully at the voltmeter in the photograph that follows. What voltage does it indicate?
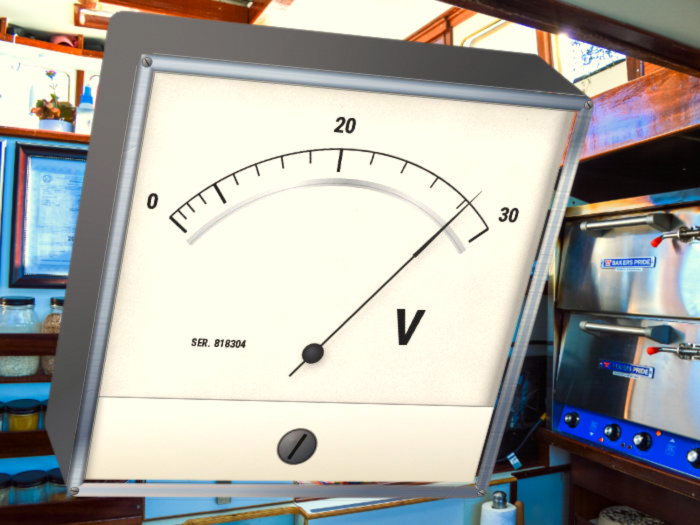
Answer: 28 V
